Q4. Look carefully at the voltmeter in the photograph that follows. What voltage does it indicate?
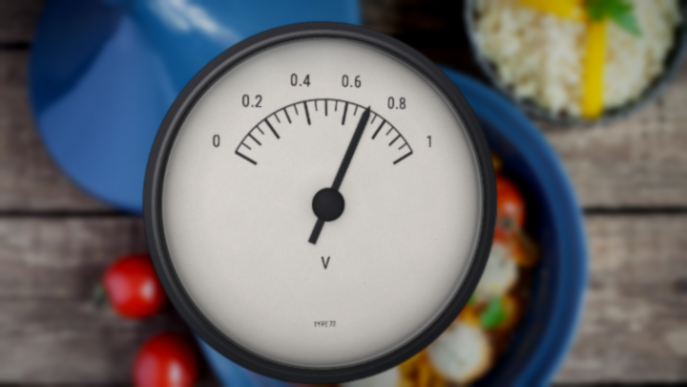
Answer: 0.7 V
